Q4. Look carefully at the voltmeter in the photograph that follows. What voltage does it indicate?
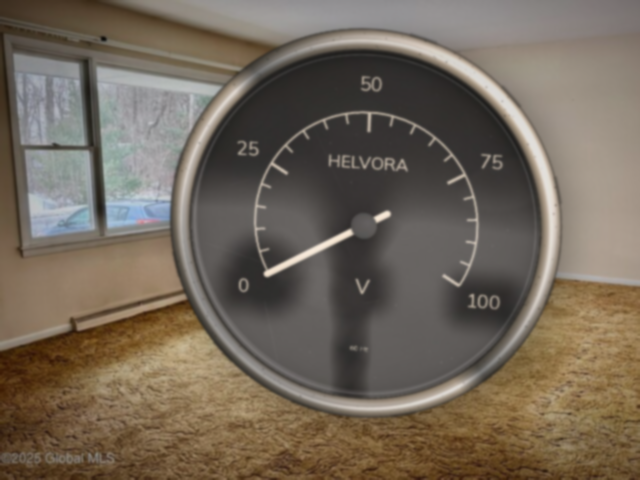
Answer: 0 V
